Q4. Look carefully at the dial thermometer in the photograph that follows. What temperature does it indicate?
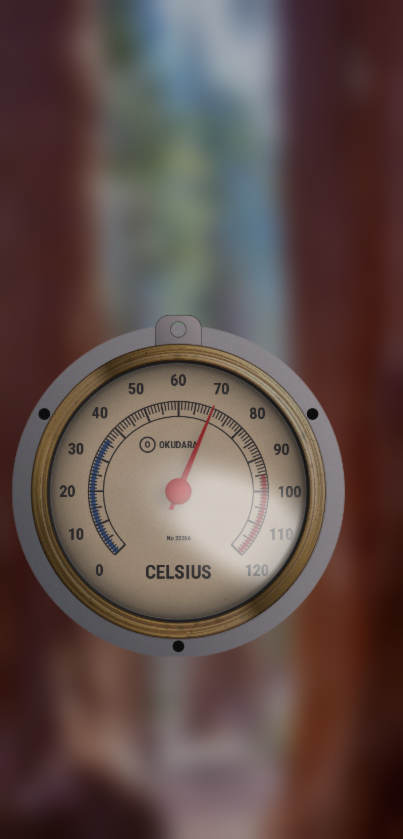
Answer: 70 °C
